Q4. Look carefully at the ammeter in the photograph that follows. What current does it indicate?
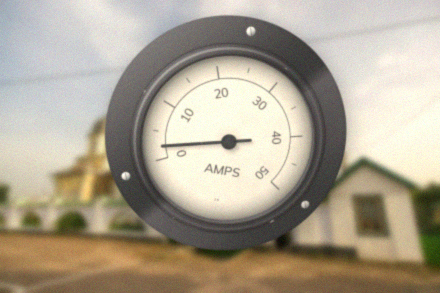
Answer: 2.5 A
